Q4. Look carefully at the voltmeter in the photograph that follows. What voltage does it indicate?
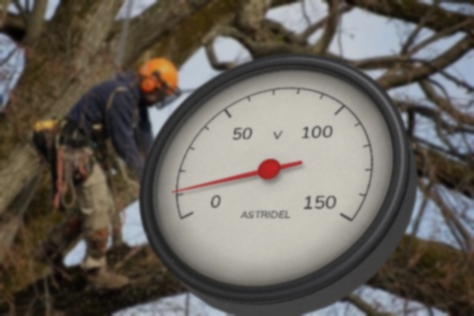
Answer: 10 V
